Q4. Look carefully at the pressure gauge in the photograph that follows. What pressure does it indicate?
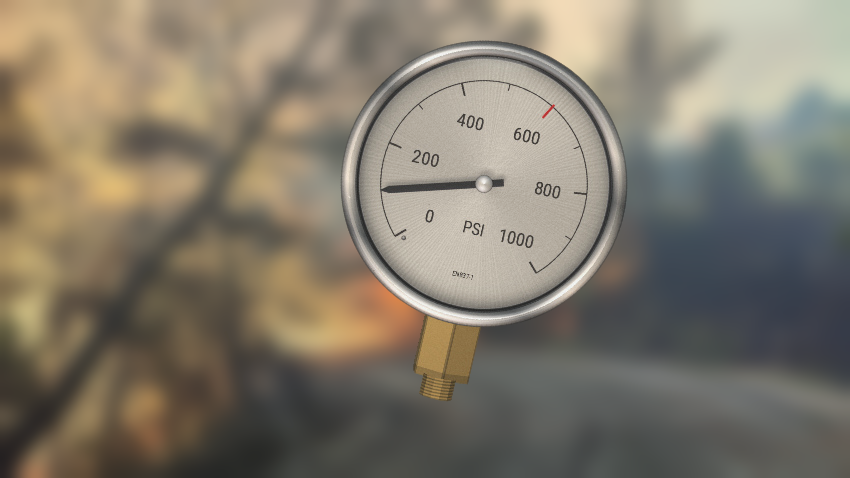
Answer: 100 psi
